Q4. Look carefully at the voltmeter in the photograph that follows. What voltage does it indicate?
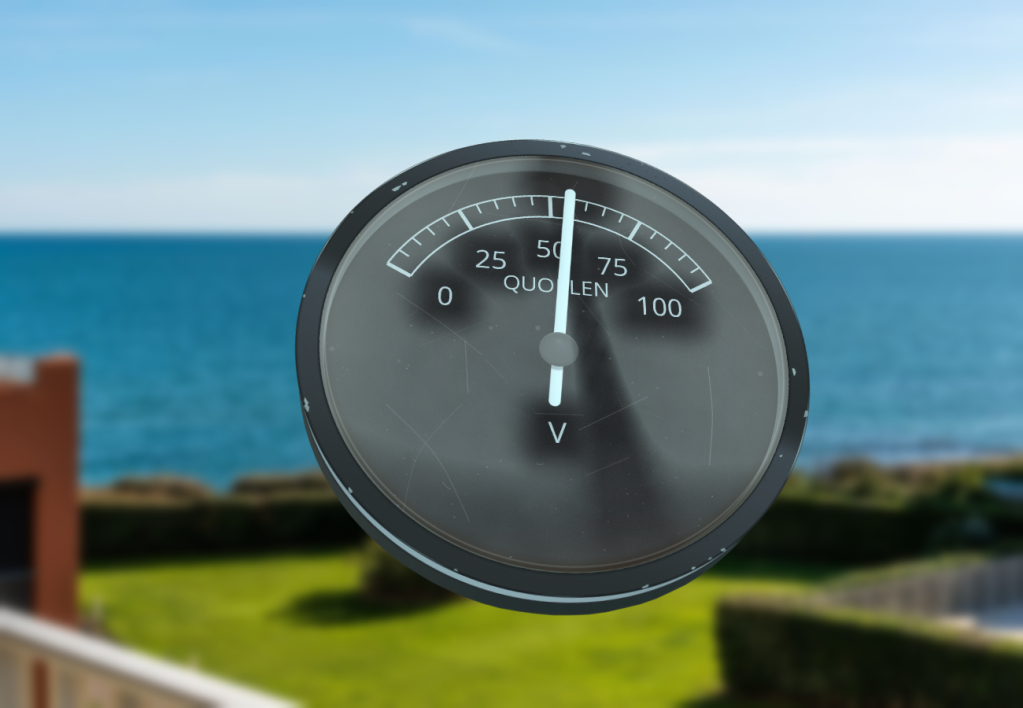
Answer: 55 V
